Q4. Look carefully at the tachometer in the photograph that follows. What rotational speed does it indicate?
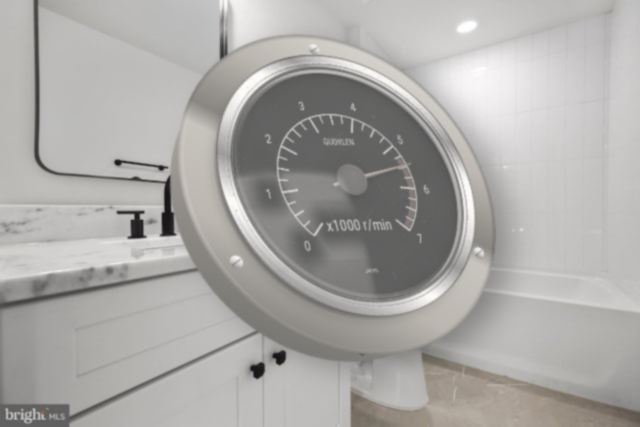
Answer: 5500 rpm
